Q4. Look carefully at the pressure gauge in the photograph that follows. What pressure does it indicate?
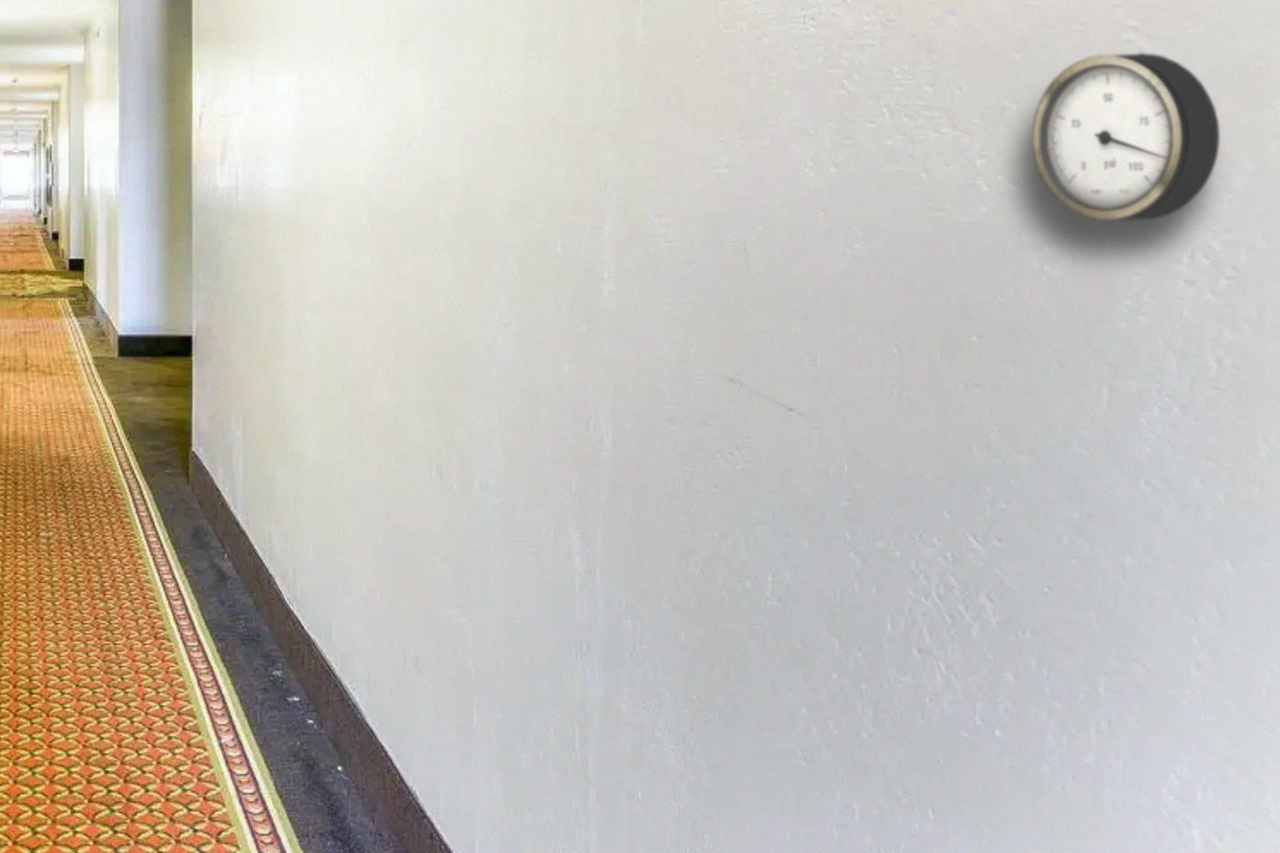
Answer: 90 psi
